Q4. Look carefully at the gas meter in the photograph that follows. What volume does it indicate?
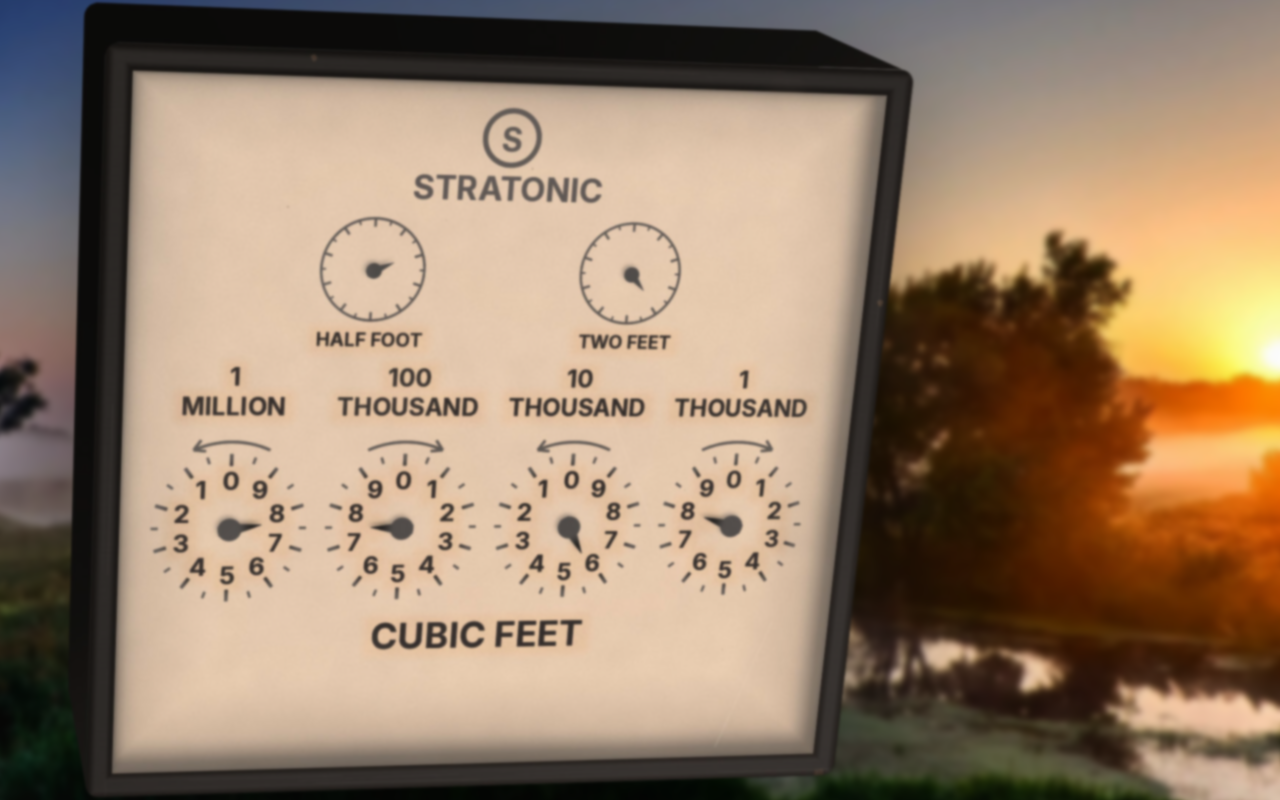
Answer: 775800 ft³
